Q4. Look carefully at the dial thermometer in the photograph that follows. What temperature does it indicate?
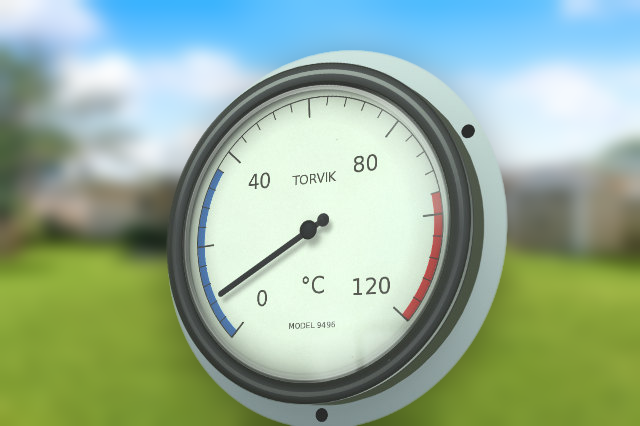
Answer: 8 °C
